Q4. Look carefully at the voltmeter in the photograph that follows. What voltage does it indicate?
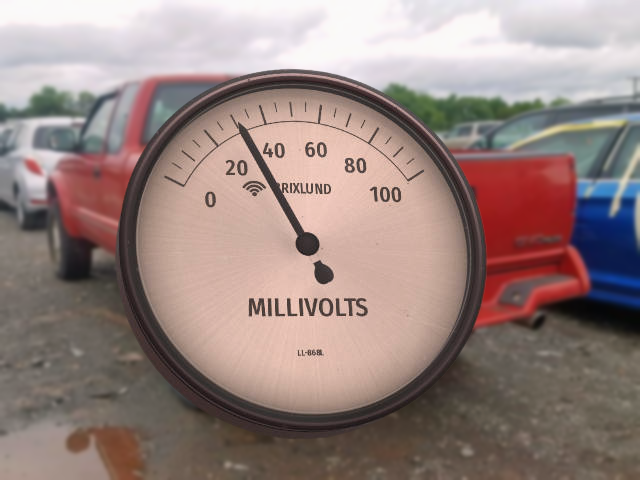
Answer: 30 mV
